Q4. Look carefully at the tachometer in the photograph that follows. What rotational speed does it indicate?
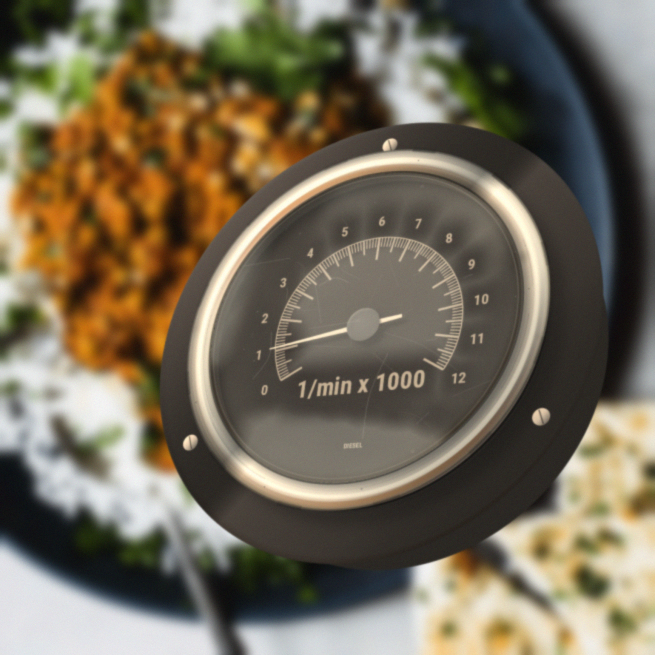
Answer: 1000 rpm
